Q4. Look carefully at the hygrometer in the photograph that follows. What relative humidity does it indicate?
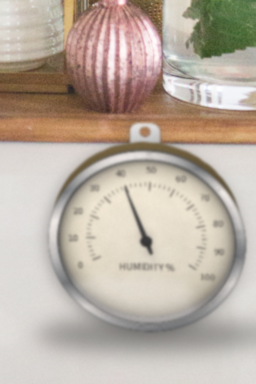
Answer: 40 %
